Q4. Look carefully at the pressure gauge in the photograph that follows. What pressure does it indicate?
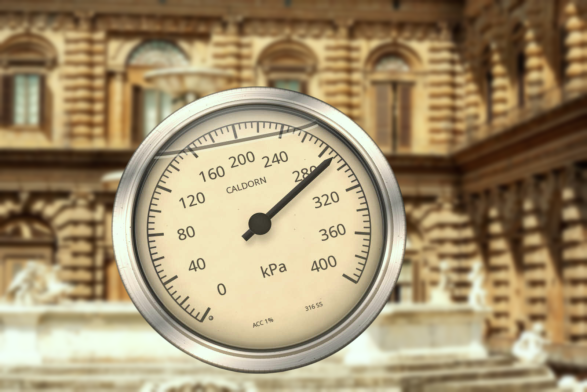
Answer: 290 kPa
